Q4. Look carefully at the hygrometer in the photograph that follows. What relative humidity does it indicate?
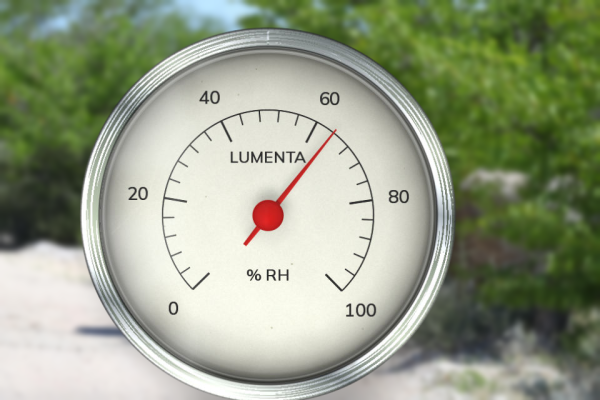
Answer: 64 %
